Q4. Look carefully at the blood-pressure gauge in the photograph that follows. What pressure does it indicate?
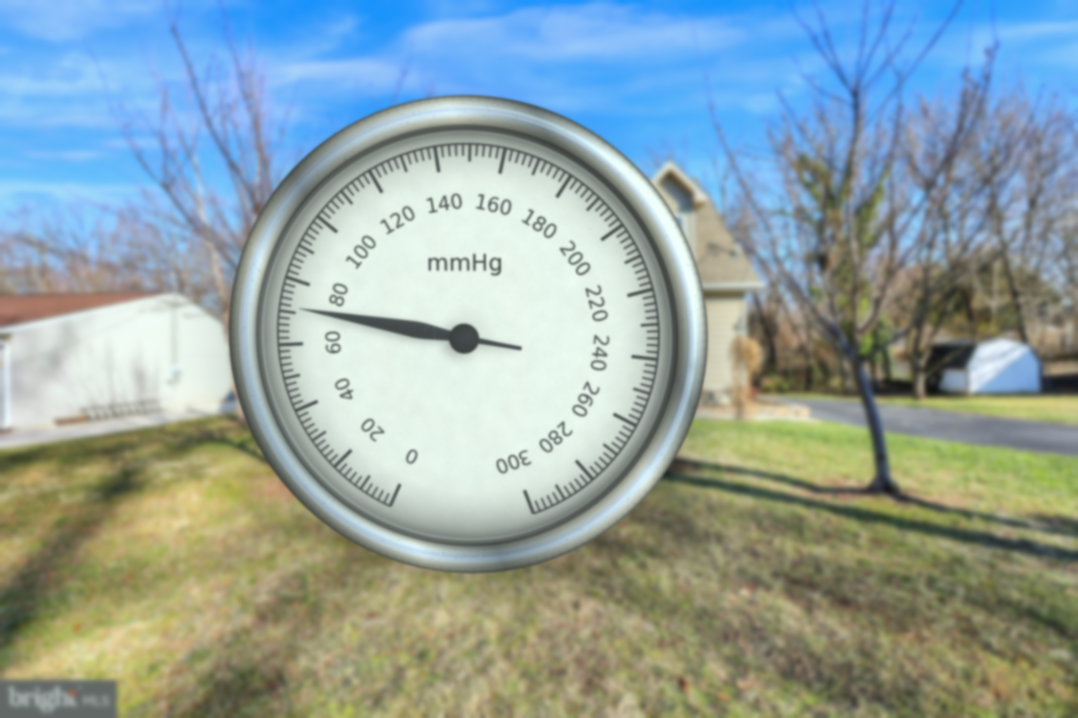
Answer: 72 mmHg
